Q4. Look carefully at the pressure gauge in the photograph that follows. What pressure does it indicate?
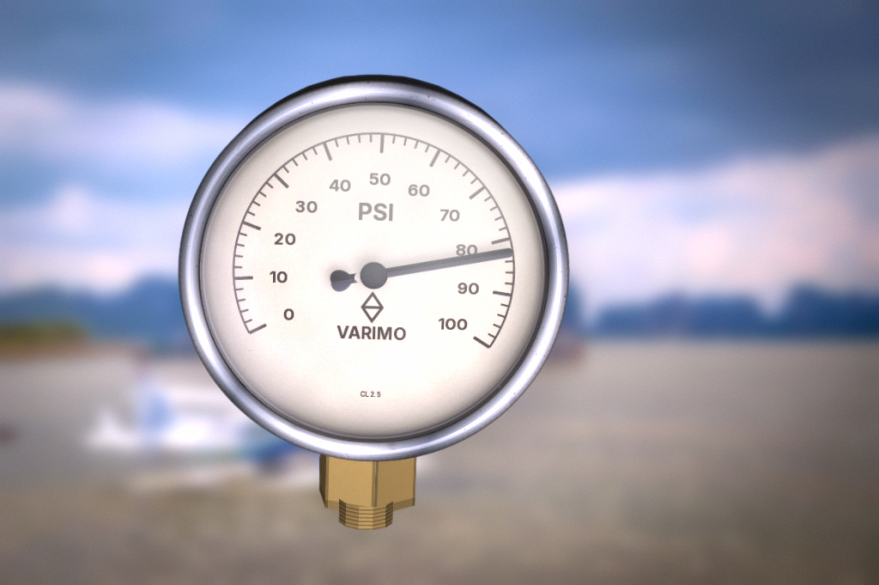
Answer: 82 psi
